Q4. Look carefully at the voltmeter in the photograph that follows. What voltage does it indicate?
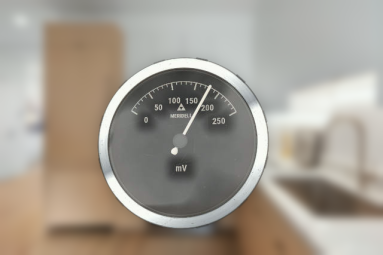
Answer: 180 mV
